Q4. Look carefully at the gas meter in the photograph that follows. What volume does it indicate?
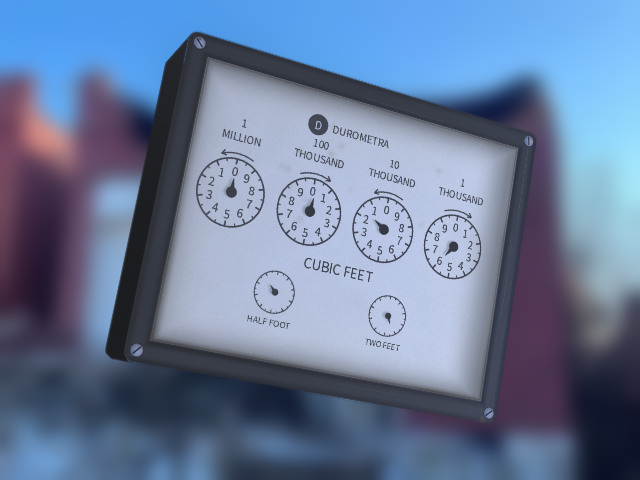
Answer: 1600 ft³
